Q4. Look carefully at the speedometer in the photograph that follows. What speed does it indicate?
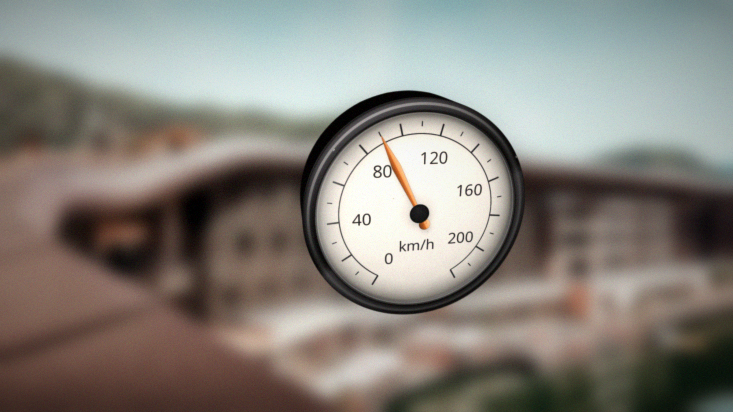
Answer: 90 km/h
